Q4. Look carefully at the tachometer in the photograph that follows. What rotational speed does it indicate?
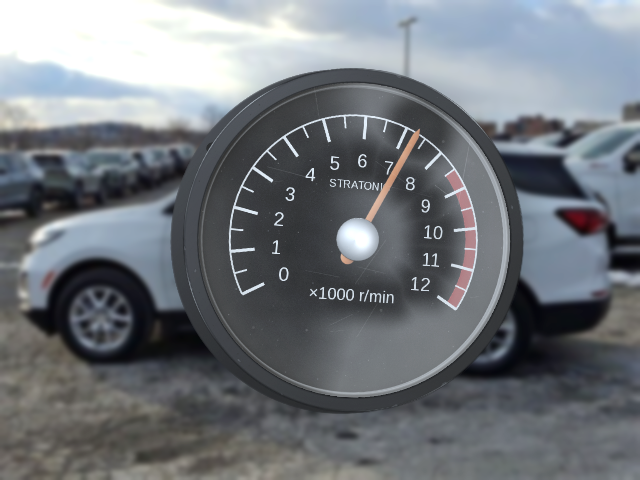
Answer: 7250 rpm
